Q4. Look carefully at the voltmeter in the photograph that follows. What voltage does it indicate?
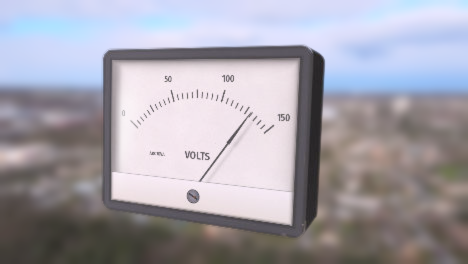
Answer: 130 V
